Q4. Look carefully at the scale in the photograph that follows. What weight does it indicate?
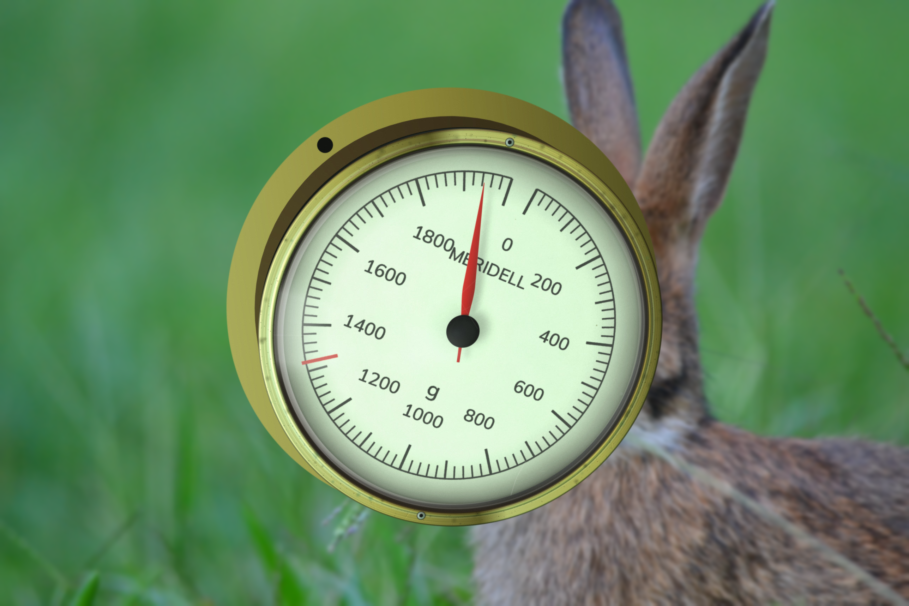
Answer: 1940 g
